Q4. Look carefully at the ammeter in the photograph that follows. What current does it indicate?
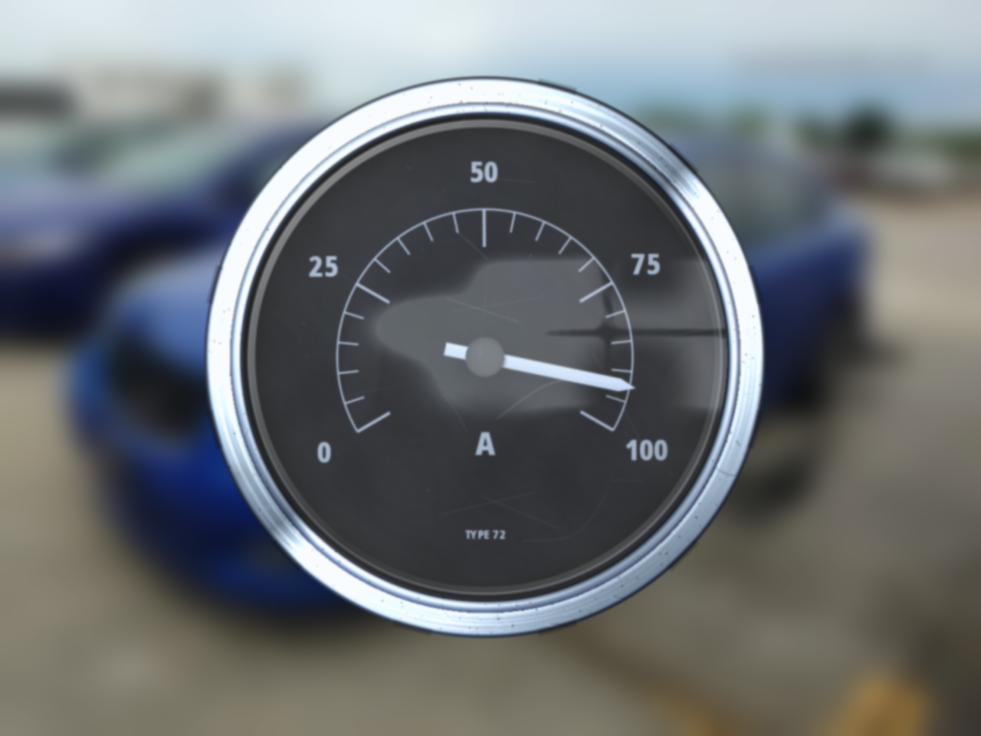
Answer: 92.5 A
